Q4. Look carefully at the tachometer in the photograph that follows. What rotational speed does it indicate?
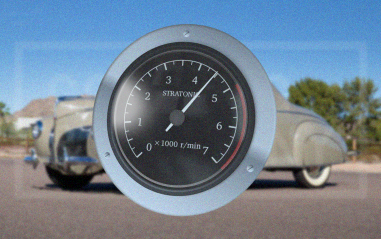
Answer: 4500 rpm
